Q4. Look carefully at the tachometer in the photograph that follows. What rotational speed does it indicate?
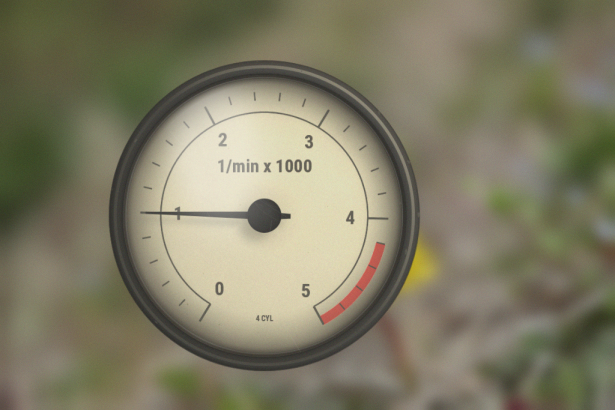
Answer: 1000 rpm
